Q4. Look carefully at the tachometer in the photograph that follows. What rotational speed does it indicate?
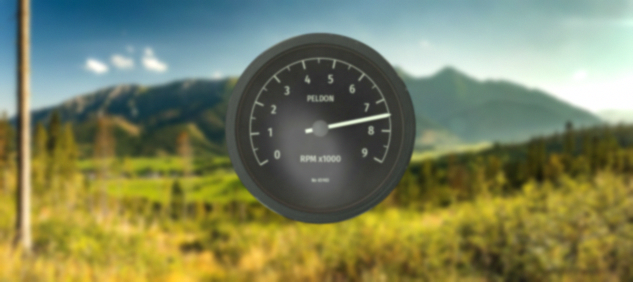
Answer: 7500 rpm
